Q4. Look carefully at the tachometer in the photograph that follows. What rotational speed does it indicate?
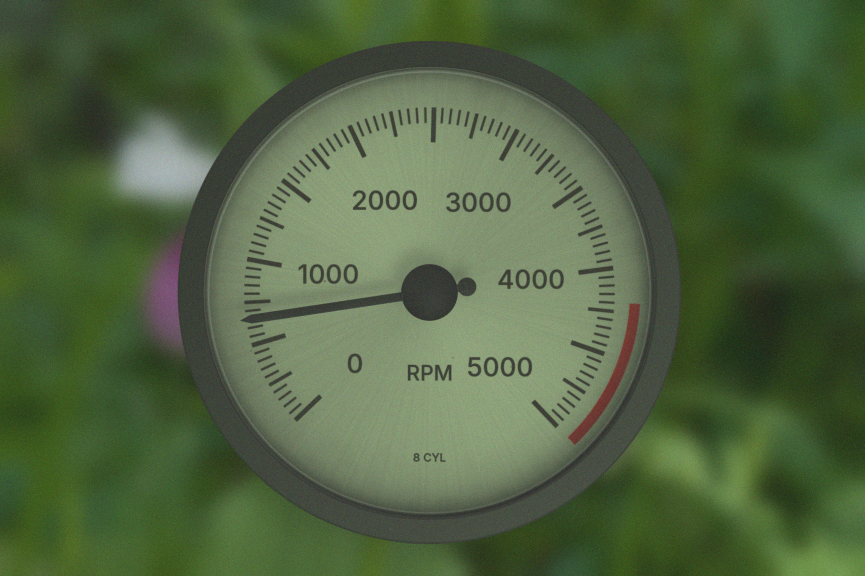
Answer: 650 rpm
